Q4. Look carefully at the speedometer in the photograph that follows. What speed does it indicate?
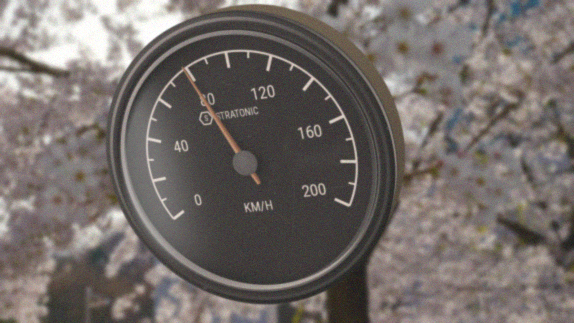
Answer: 80 km/h
